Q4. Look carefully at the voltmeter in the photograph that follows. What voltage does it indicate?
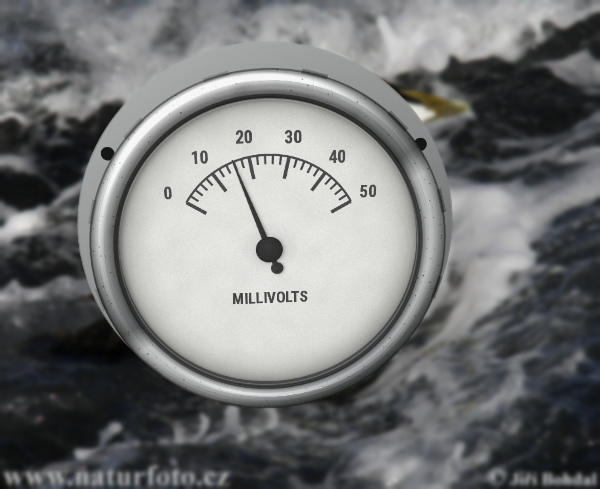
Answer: 16 mV
